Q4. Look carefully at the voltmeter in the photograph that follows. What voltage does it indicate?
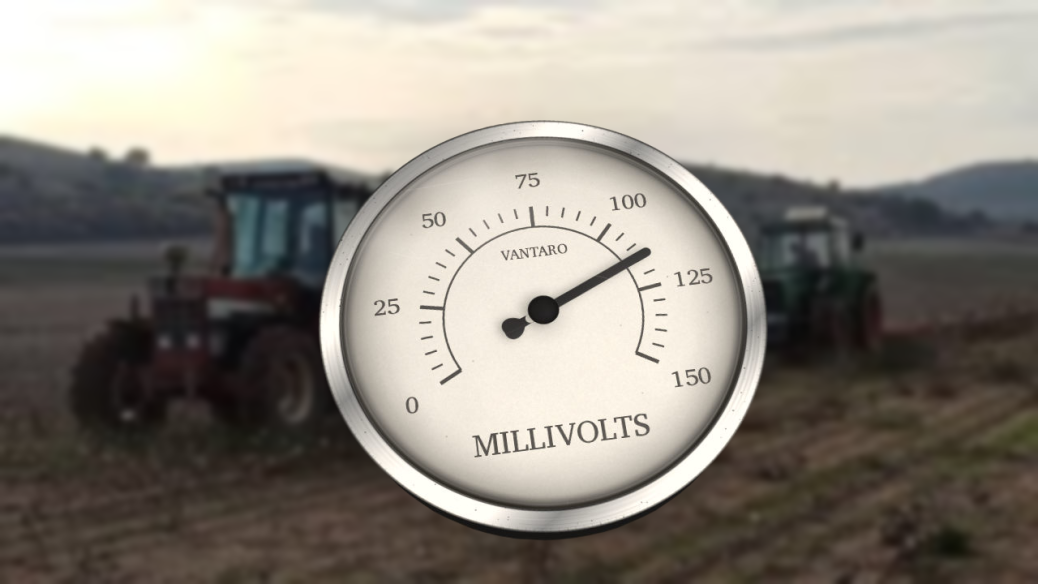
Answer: 115 mV
